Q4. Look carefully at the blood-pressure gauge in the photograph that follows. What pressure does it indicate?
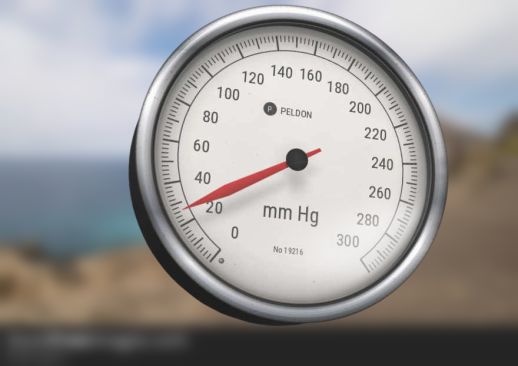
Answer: 26 mmHg
